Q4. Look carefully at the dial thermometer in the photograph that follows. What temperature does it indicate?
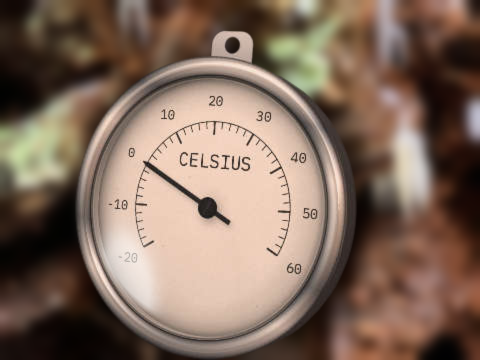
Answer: 0 °C
